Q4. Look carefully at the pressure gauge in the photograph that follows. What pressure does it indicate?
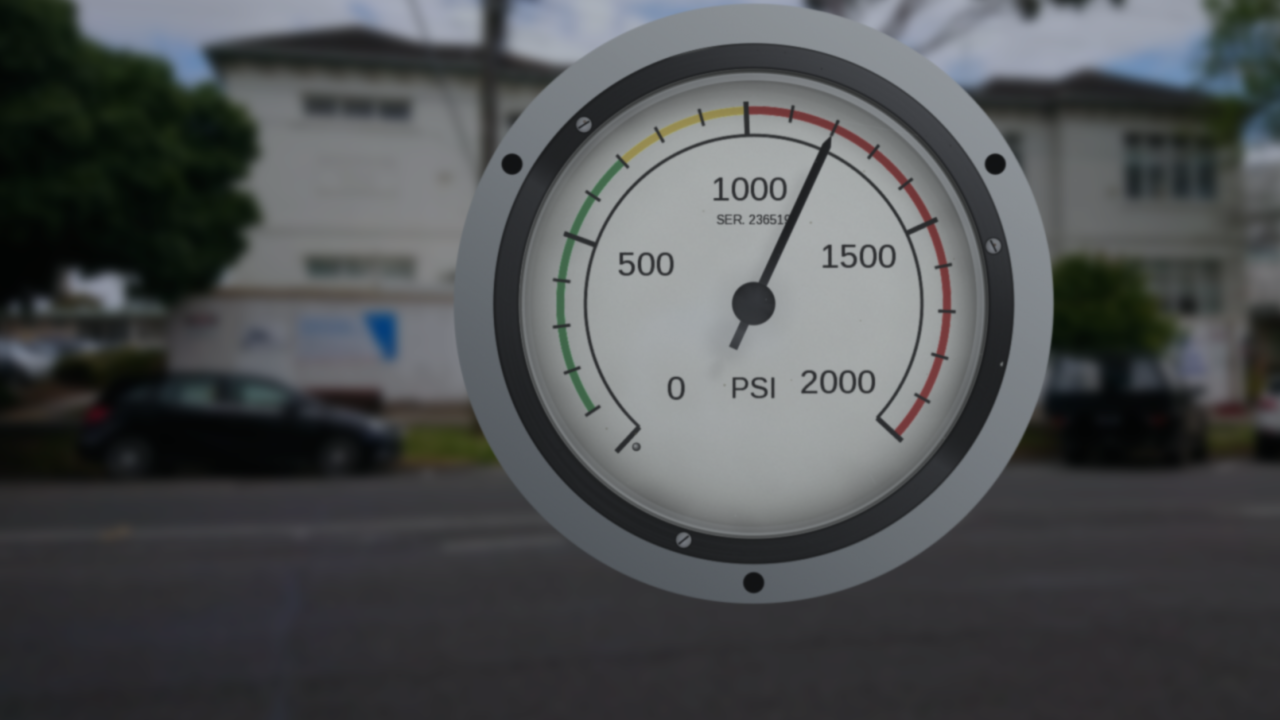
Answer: 1200 psi
